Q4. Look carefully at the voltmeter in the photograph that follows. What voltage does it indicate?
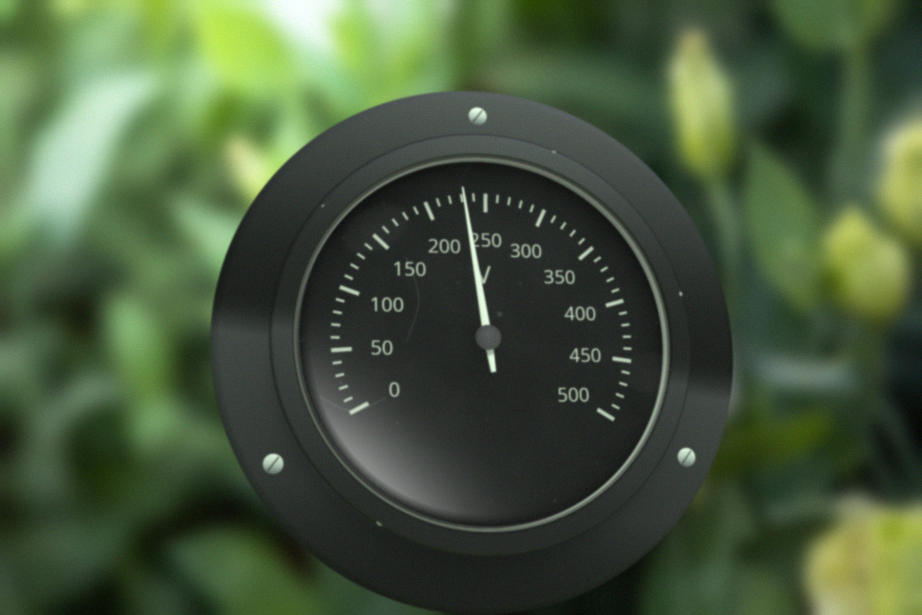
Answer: 230 V
